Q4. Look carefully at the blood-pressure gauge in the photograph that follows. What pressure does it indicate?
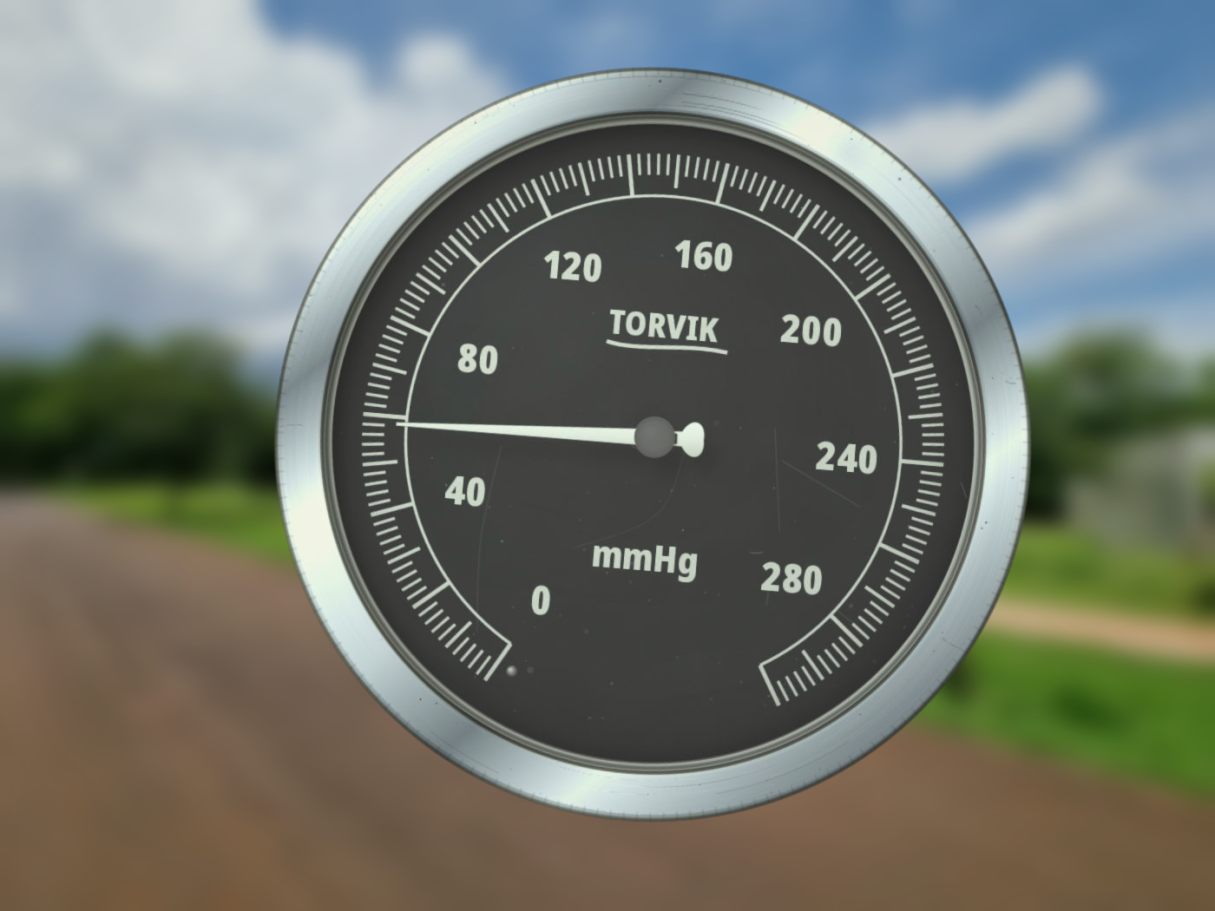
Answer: 58 mmHg
